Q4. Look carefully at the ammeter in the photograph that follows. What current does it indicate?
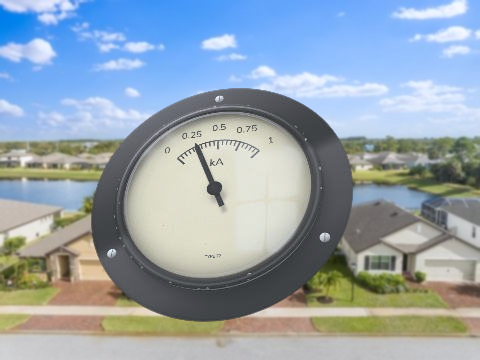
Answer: 0.25 kA
